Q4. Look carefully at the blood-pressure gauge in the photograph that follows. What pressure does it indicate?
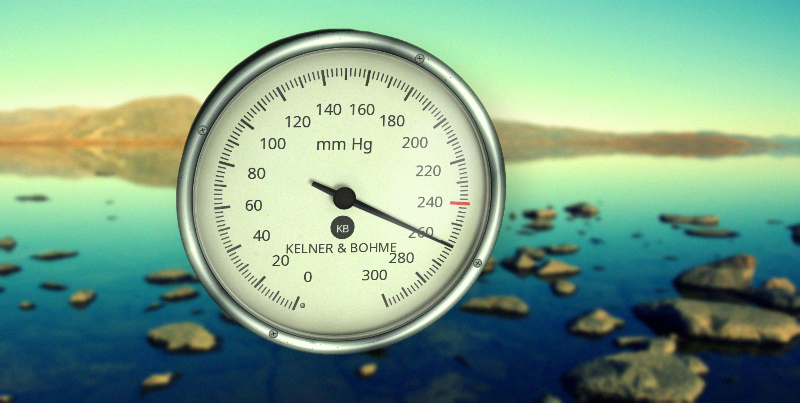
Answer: 260 mmHg
